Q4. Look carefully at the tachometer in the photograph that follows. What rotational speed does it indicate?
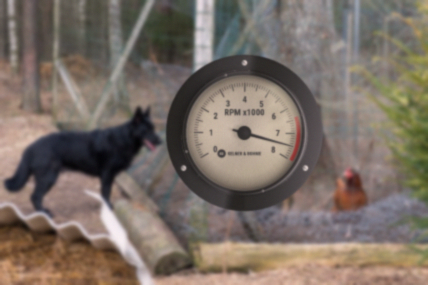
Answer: 7500 rpm
